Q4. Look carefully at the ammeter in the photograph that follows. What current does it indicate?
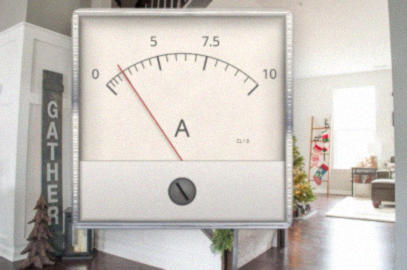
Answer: 2.5 A
